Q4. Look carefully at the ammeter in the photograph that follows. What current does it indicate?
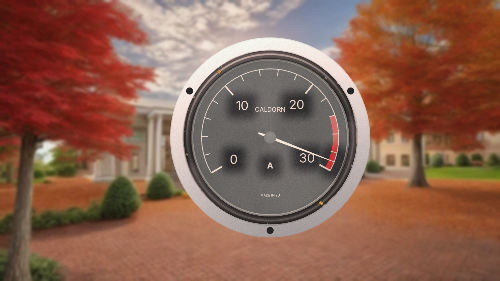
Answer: 29 A
